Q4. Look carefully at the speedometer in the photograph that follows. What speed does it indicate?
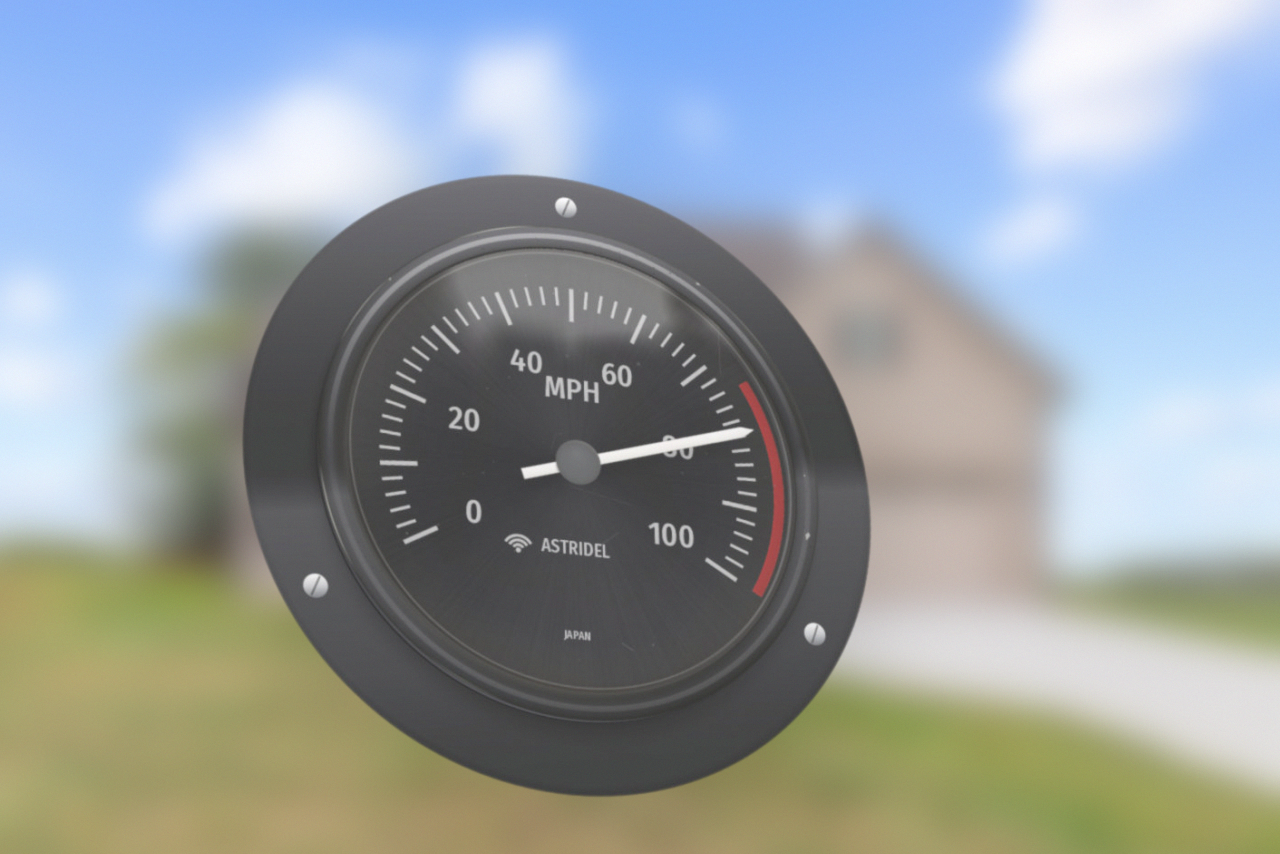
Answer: 80 mph
